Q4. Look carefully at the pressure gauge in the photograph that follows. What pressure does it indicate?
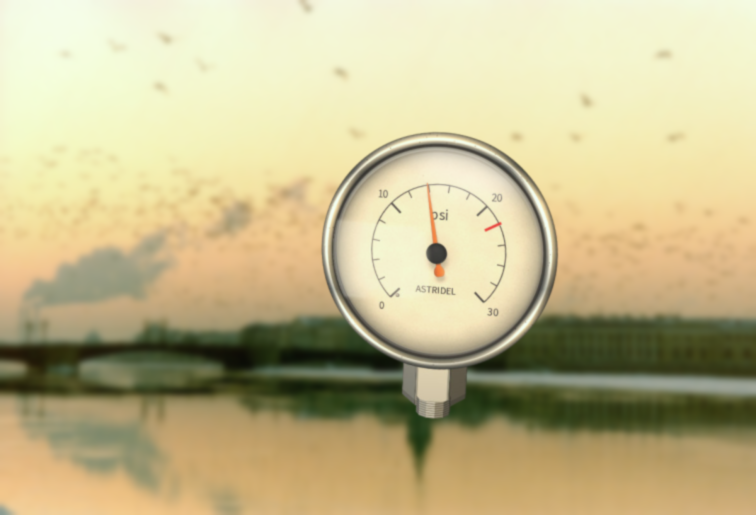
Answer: 14 psi
